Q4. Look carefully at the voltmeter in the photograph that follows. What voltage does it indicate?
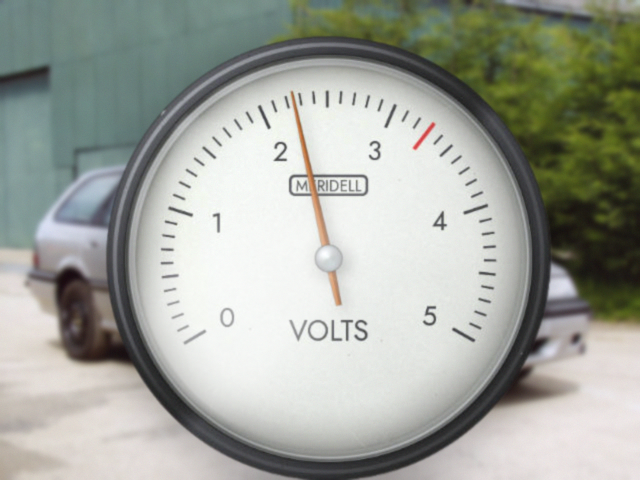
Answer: 2.25 V
